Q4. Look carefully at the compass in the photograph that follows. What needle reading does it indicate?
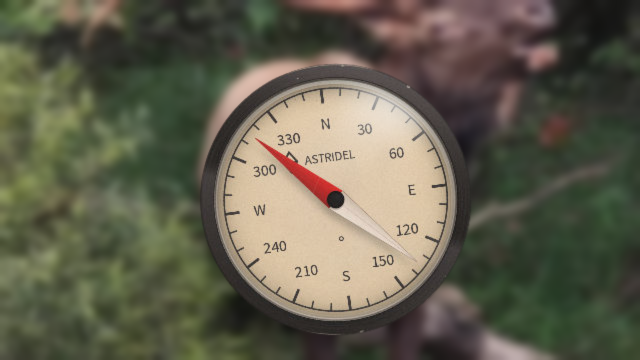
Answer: 315 °
